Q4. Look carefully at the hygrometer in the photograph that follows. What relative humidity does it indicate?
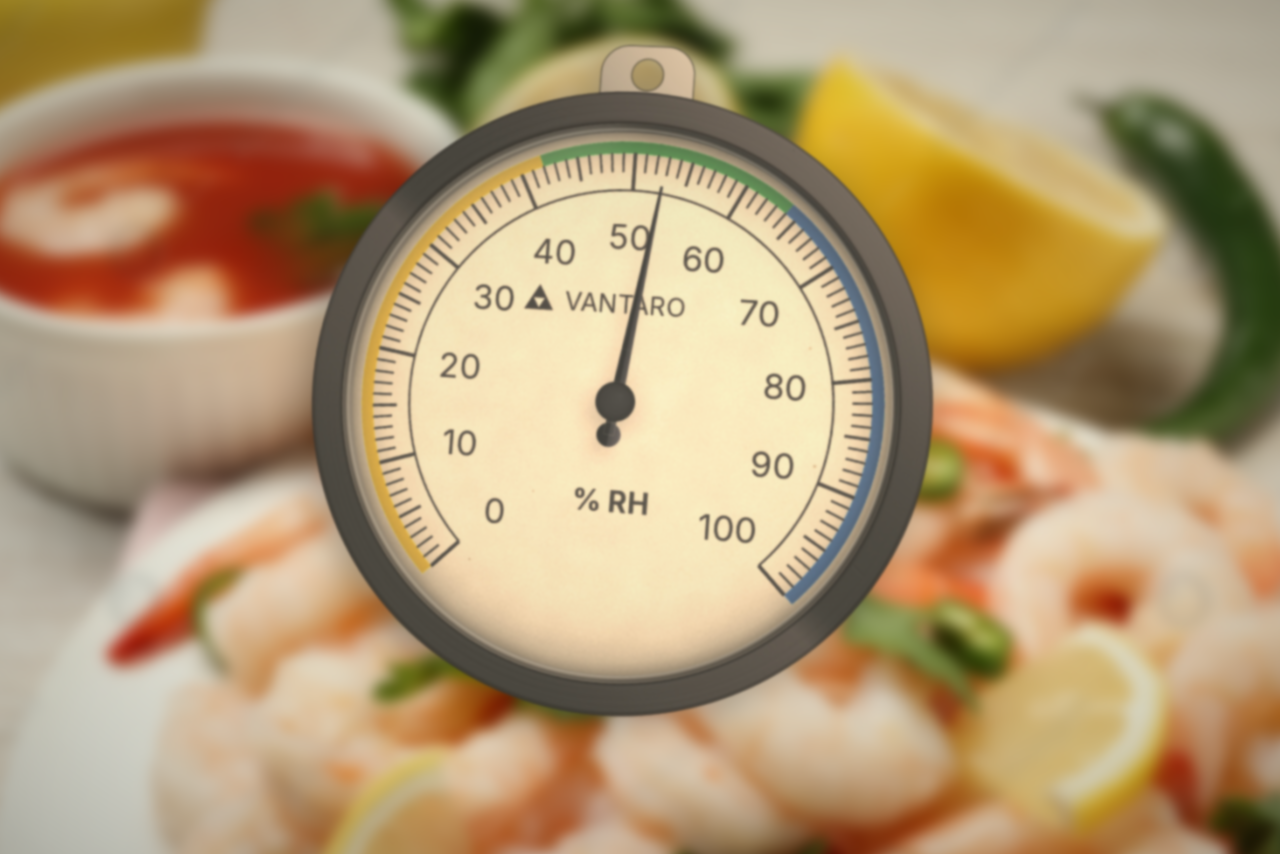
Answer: 53 %
